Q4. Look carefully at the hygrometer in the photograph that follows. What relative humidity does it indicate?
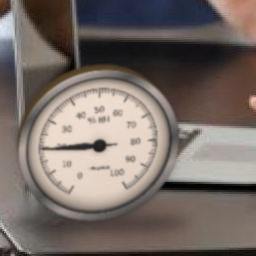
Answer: 20 %
